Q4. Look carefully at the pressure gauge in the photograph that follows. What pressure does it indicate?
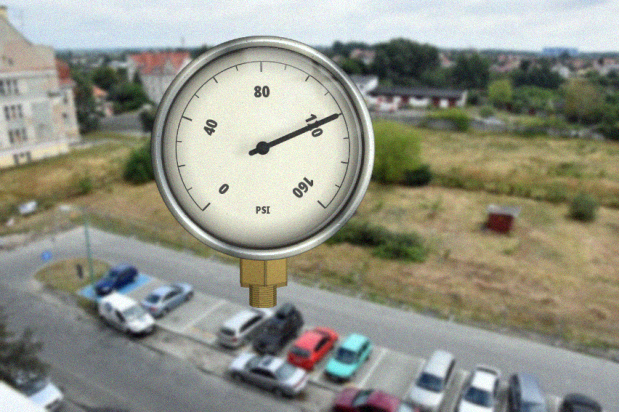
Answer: 120 psi
